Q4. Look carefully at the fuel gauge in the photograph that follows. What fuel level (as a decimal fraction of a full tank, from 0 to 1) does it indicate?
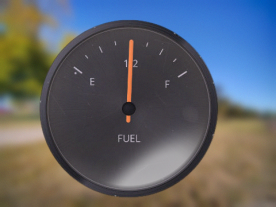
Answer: 0.5
